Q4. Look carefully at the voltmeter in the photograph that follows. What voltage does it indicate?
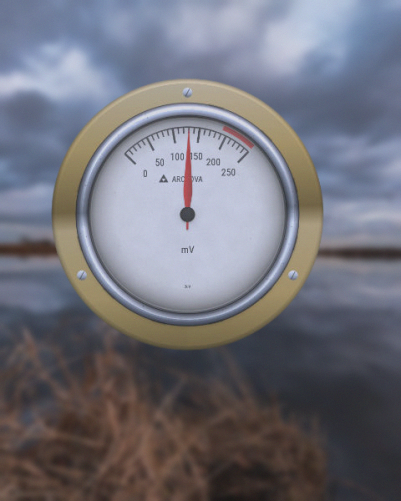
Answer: 130 mV
